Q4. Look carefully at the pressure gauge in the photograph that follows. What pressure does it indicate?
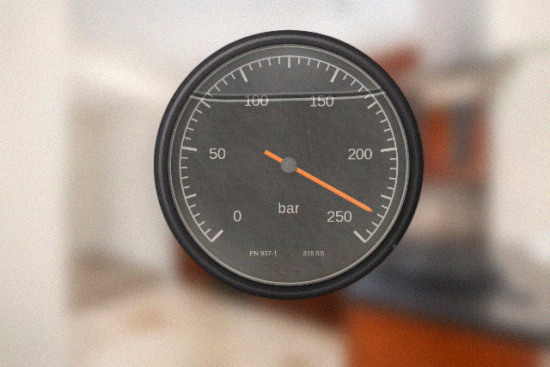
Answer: 235 bar
